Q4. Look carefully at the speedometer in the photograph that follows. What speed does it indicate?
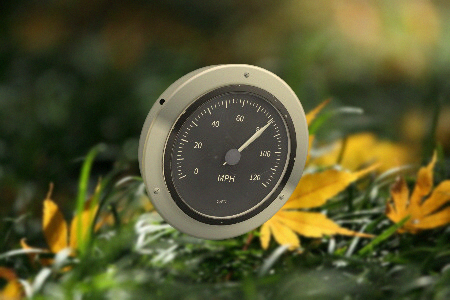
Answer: 80 mph
